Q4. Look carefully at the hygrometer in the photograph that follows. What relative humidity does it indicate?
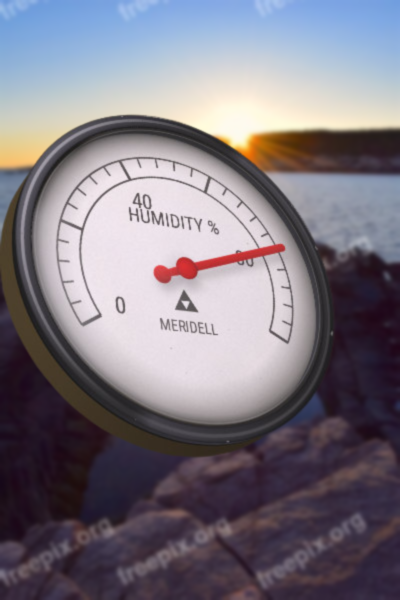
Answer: 80 %
